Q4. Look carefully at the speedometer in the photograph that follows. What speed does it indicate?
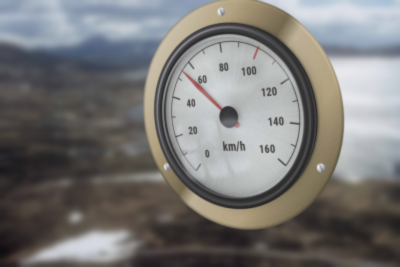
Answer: 55 km/h
